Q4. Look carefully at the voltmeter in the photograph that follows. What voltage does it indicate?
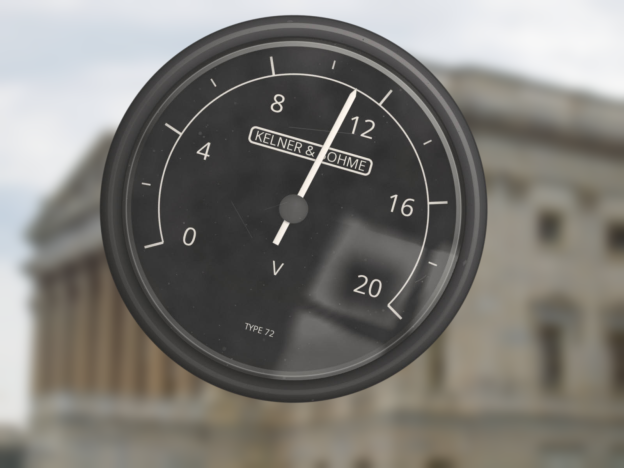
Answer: 11 V
